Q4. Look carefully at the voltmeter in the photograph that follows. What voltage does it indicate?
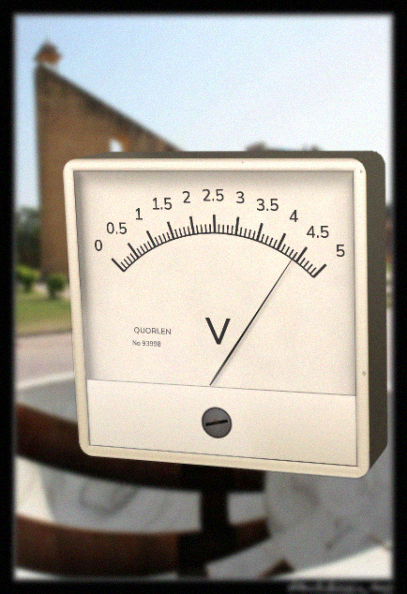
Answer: 4.4 V
